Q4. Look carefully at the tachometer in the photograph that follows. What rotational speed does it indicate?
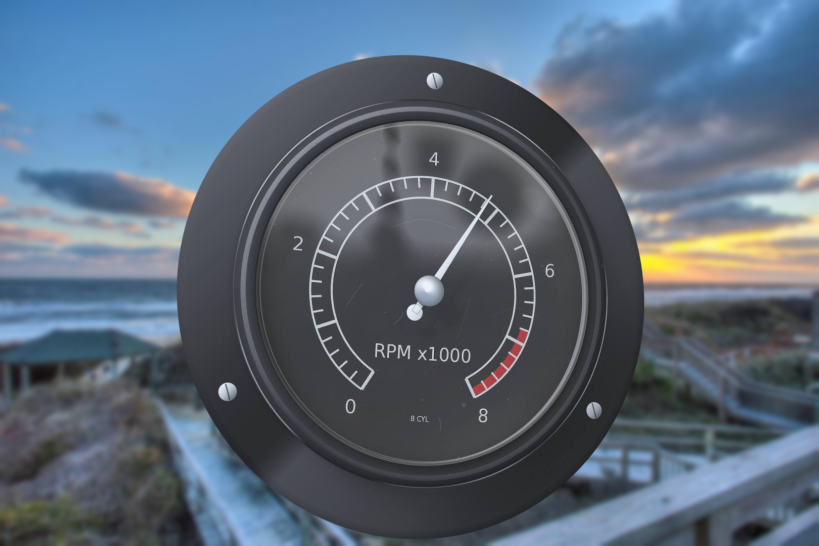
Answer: 4800 rpm
